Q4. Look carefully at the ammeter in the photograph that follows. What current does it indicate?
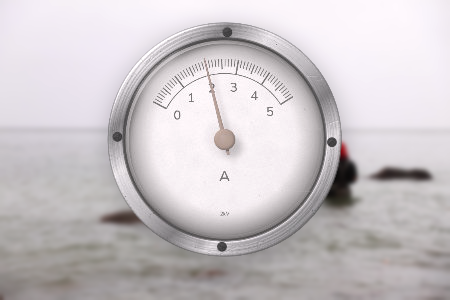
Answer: 2 A
